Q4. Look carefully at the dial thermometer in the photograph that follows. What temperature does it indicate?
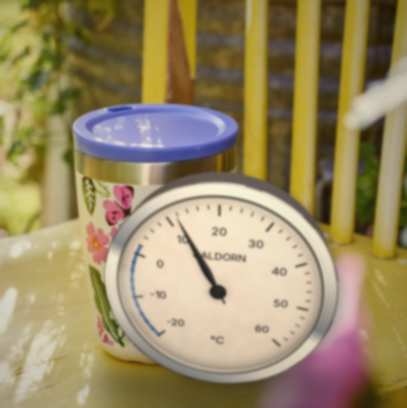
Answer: 12 °C
